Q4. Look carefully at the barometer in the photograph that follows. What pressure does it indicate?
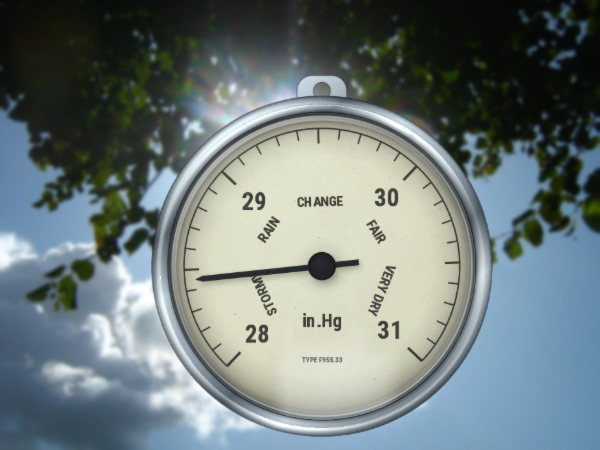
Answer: 28.45 inHg
